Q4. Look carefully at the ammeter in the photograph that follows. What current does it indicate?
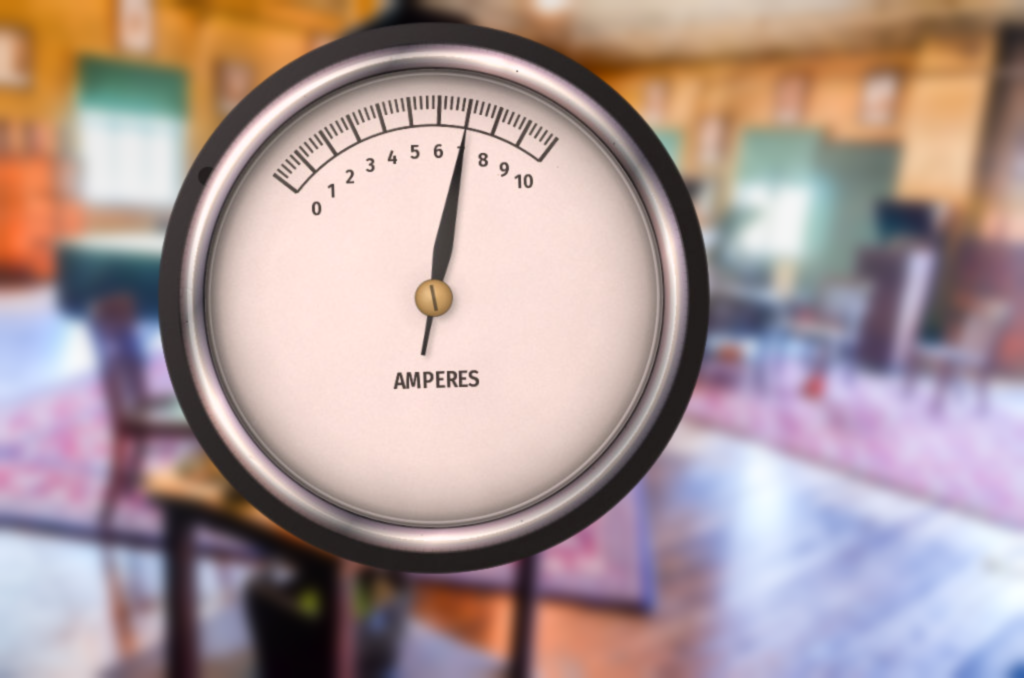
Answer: 7 A
